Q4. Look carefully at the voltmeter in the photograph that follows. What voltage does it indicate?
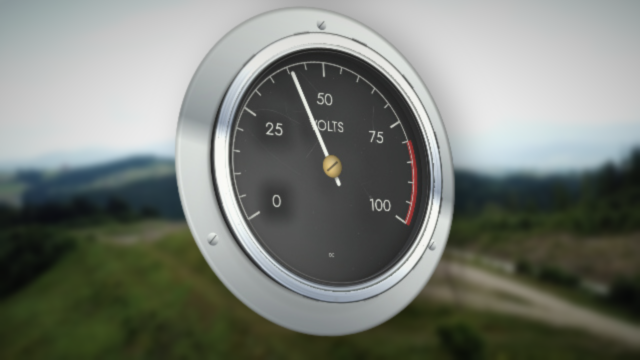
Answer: 40 V
